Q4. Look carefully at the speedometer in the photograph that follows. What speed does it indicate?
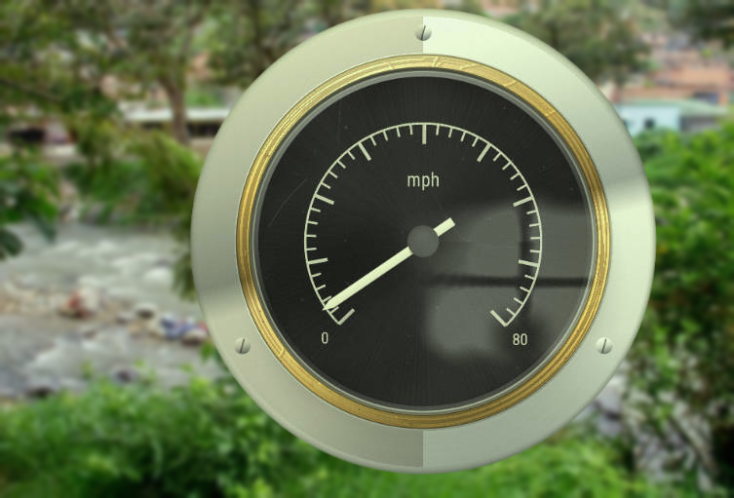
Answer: 3 mph
